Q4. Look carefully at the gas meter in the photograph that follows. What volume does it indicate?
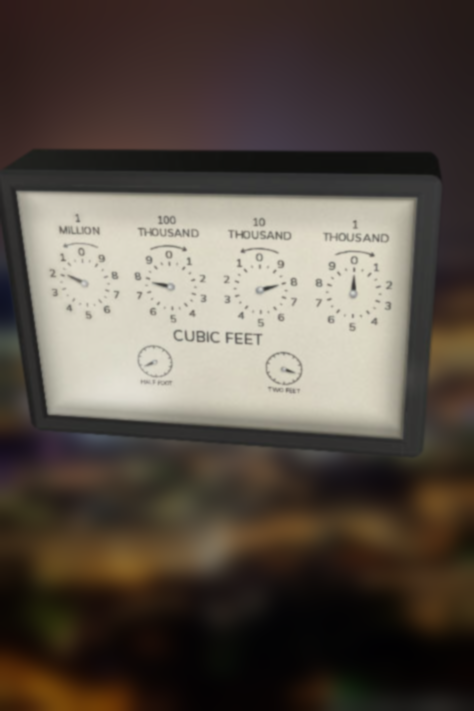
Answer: 178000 ft³
